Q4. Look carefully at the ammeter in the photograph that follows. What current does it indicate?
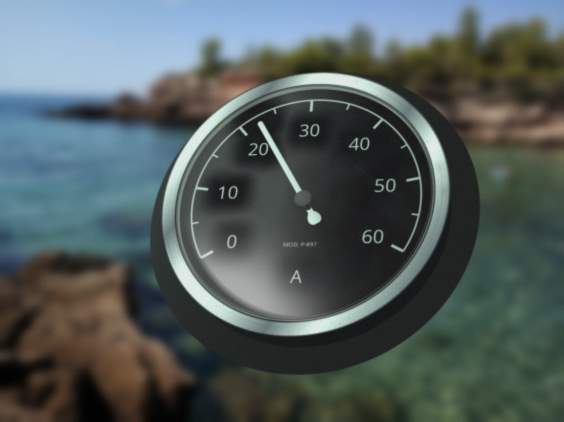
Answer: 22.5 A
